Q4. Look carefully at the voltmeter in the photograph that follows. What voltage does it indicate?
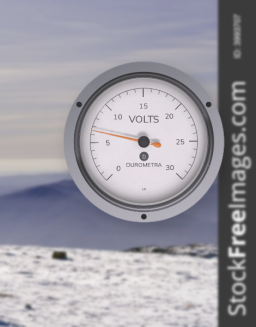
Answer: 6.5 V
